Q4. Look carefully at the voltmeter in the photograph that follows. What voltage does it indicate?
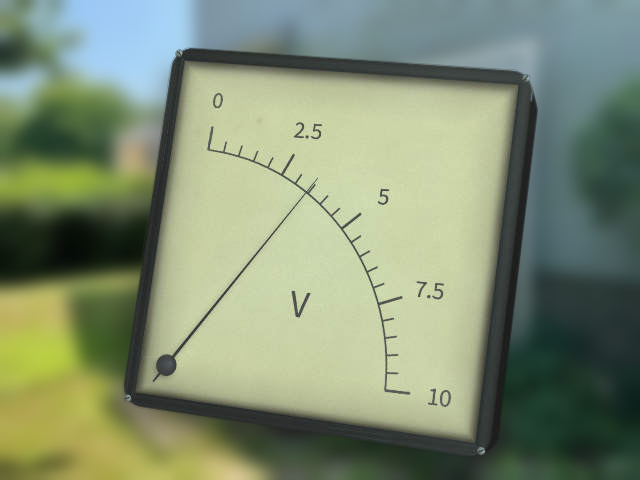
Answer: 3.5 V
